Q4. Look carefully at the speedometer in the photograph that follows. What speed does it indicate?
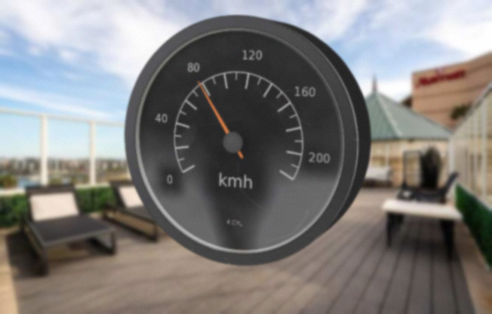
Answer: 80 km/h
